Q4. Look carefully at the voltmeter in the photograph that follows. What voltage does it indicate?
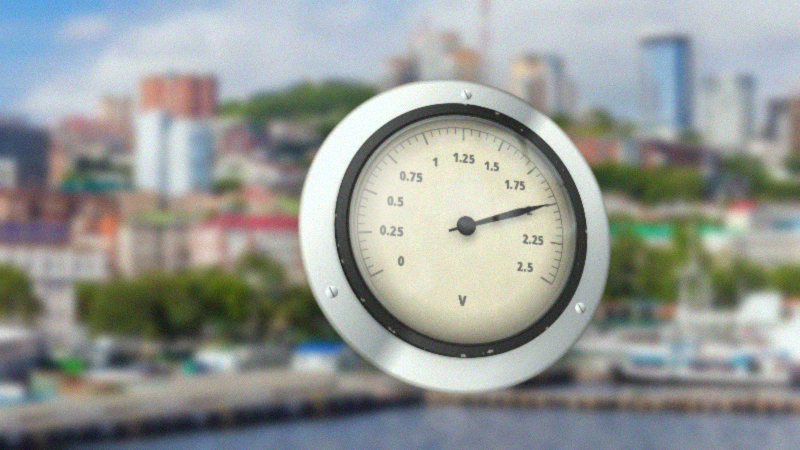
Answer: 2 V
